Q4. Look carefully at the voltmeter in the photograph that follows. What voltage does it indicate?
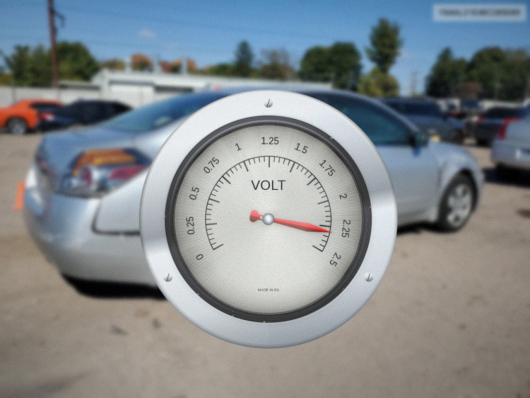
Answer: 2.3 V
